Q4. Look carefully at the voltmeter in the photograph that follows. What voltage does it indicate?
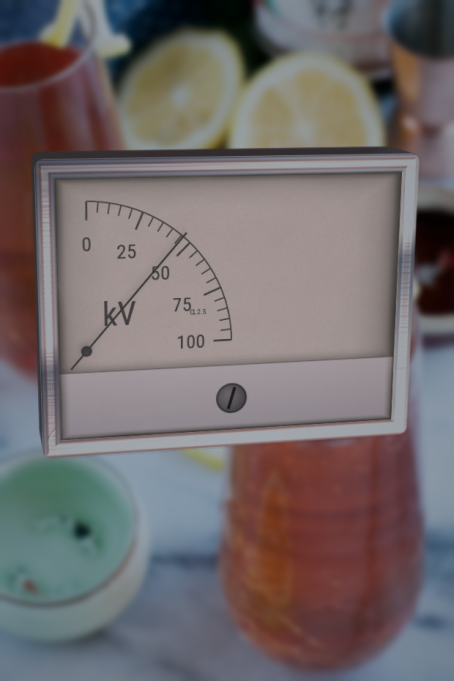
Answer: 45 kV
